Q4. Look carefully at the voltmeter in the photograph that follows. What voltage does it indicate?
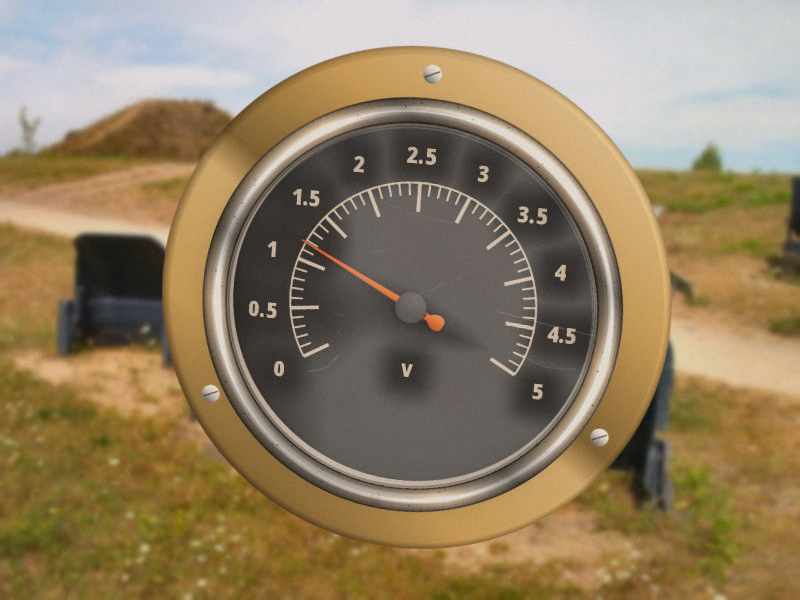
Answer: 1.2 V
